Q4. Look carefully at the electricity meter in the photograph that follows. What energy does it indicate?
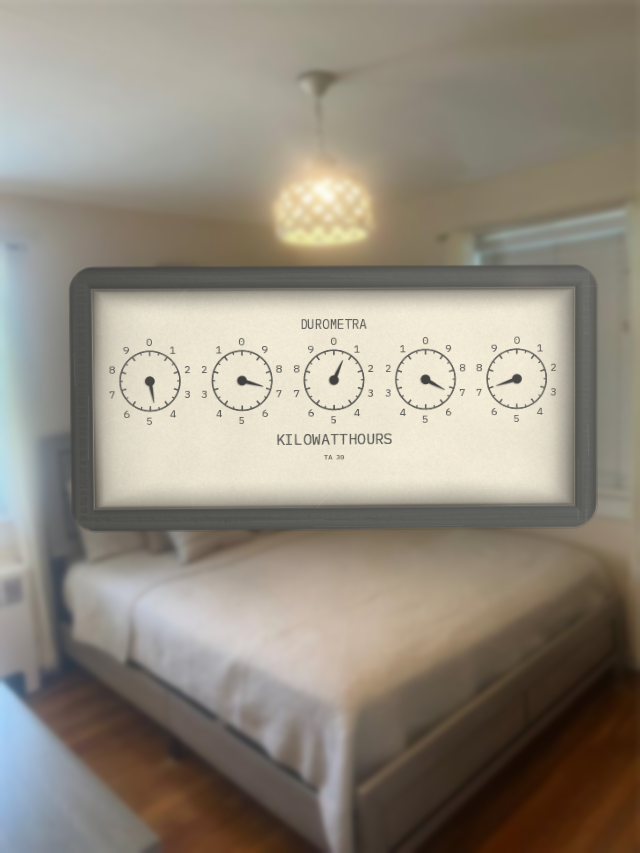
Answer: 47067 kWh
